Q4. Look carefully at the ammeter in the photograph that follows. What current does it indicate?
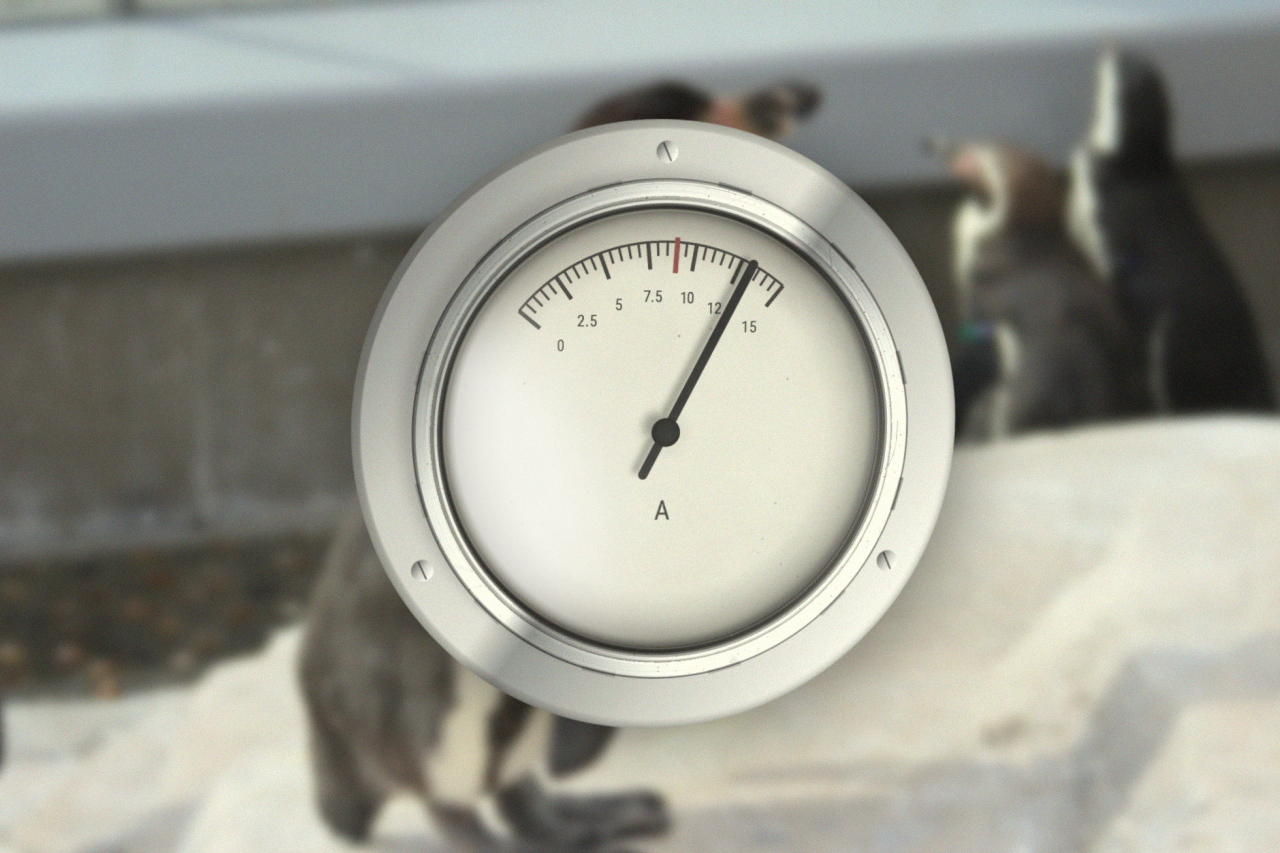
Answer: 13 A
